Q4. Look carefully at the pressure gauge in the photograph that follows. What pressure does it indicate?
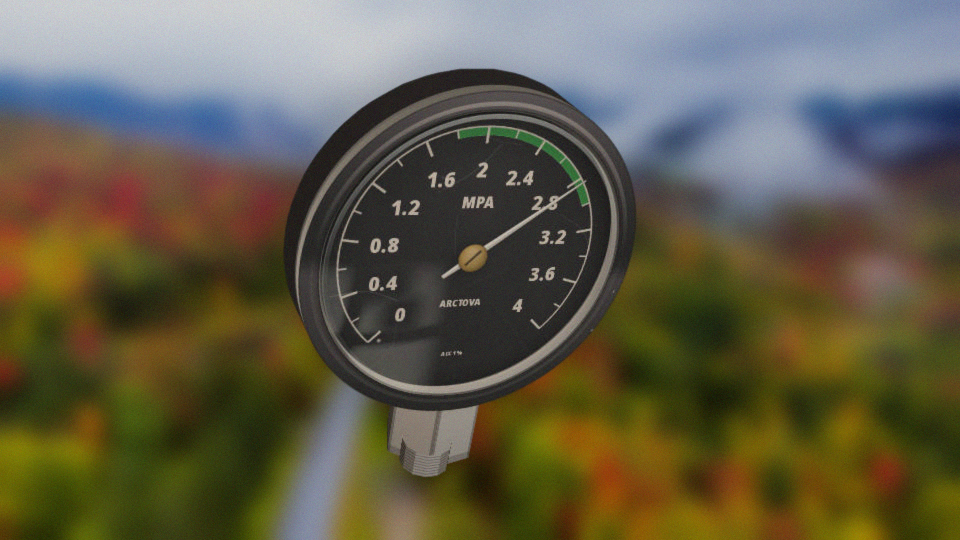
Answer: 2.8 MPa
